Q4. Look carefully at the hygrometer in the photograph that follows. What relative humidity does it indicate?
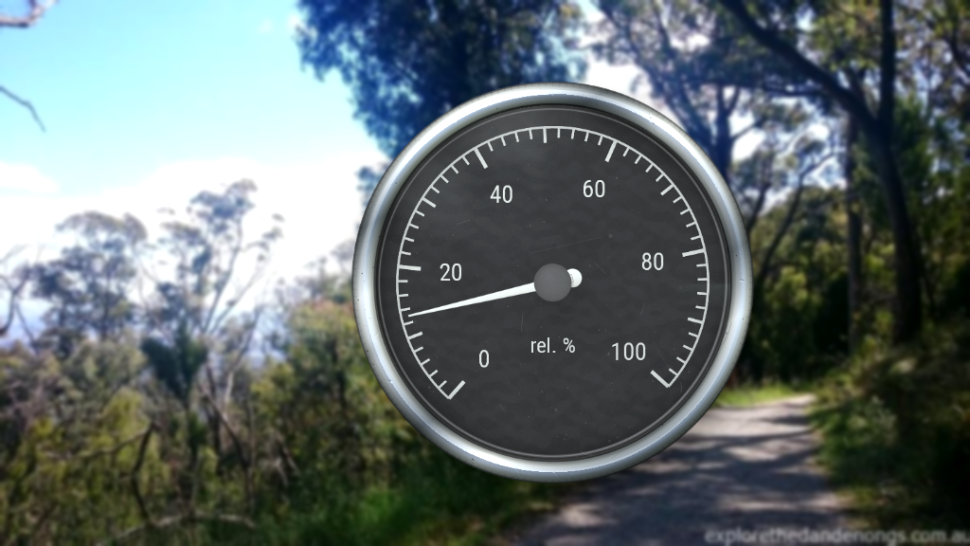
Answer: 13 %
